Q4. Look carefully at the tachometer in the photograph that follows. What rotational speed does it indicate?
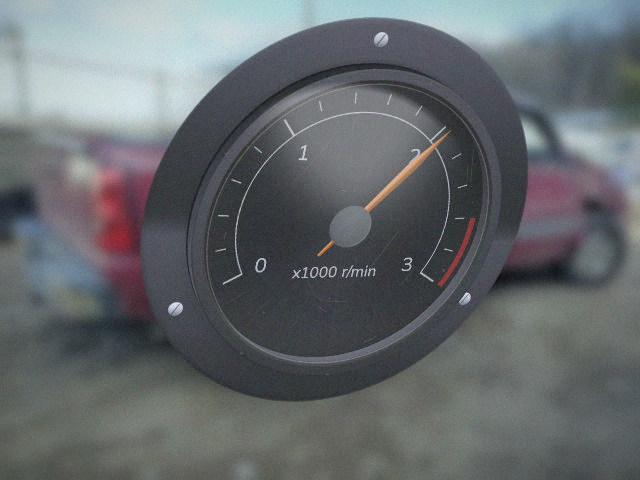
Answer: 2000 rpm
